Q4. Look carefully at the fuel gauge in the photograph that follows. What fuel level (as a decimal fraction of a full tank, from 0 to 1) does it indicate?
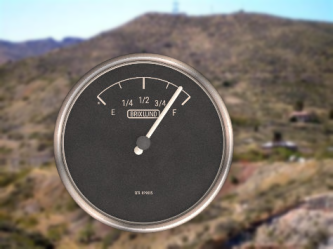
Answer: 0.875
